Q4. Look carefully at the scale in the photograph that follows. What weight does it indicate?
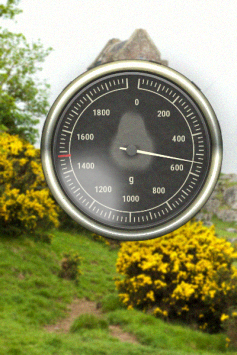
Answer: 540 g
